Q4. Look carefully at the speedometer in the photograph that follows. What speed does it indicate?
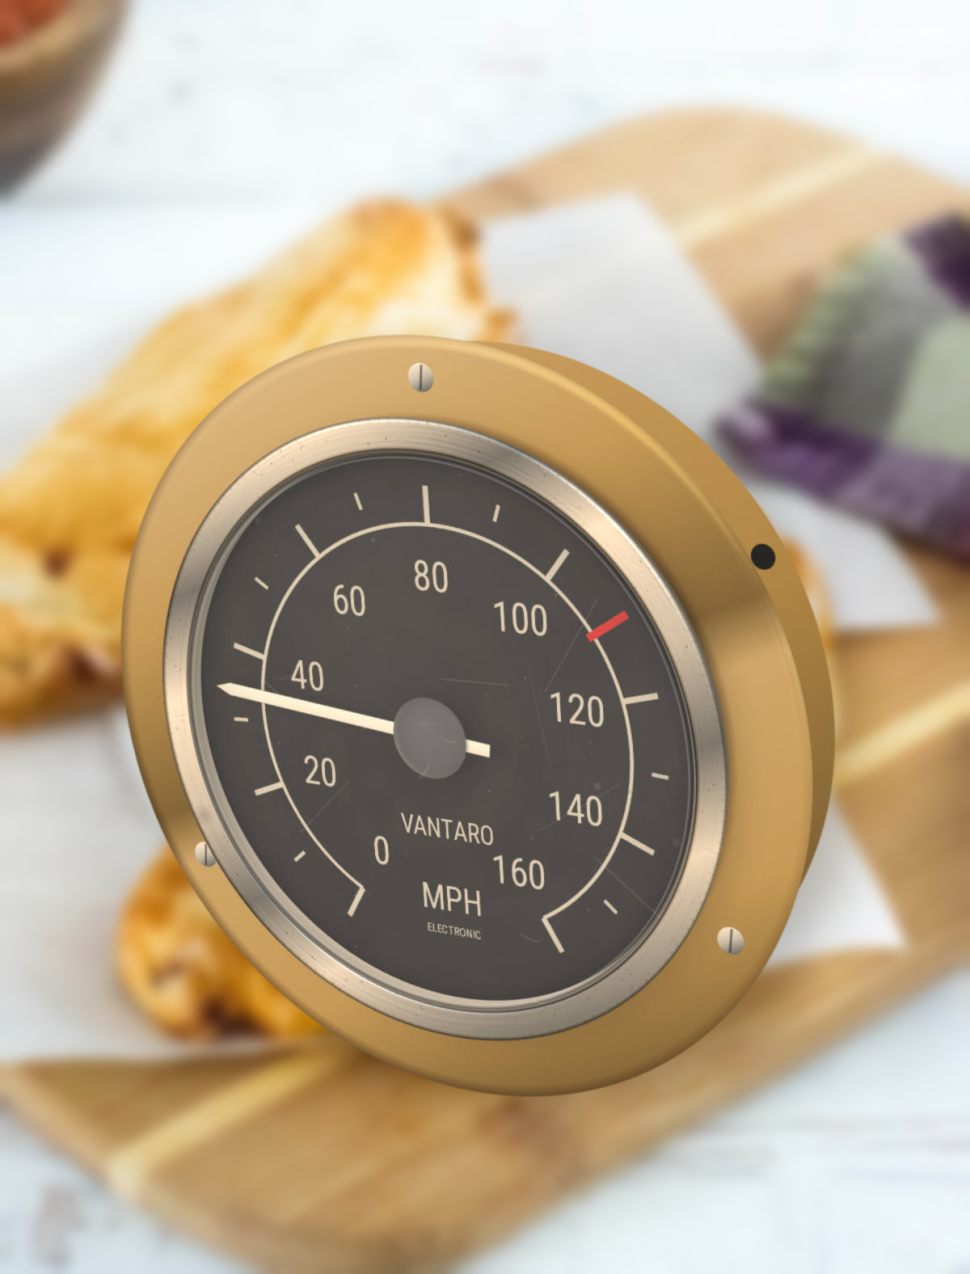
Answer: 35 mph
